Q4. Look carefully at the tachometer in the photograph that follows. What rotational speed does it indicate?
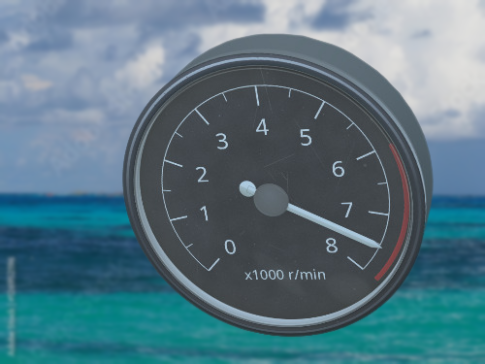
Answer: 7500 rpm
